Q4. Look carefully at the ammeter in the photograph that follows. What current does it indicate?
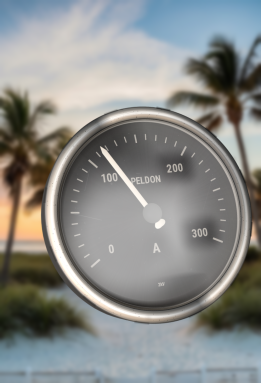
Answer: 115 A
